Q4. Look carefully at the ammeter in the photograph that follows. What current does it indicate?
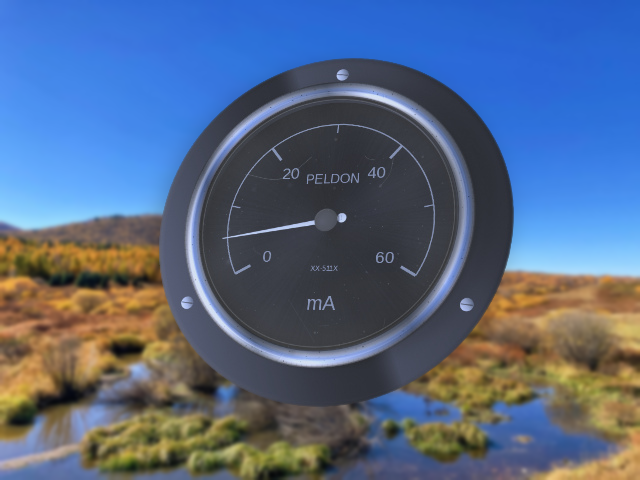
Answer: 5 mA
